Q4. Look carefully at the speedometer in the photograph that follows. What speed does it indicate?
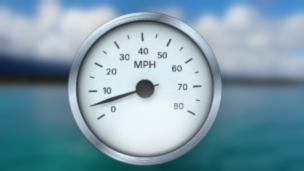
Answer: 5 mph
